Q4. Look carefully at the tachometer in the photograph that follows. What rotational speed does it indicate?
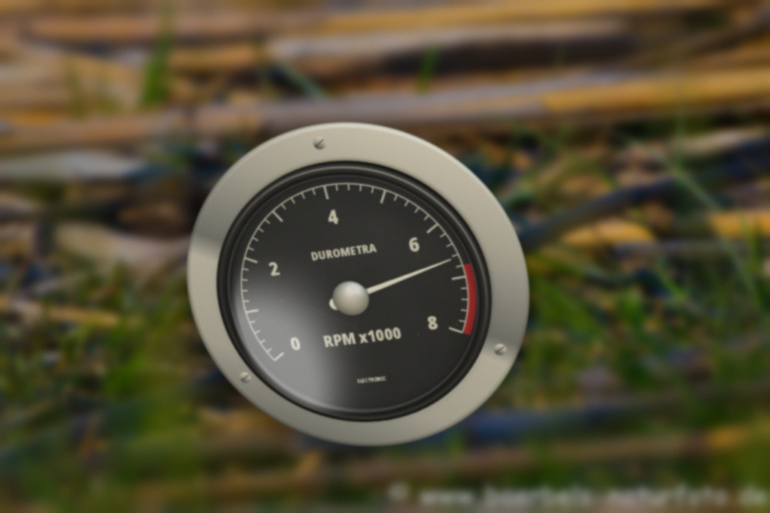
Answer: 6600 rpm
